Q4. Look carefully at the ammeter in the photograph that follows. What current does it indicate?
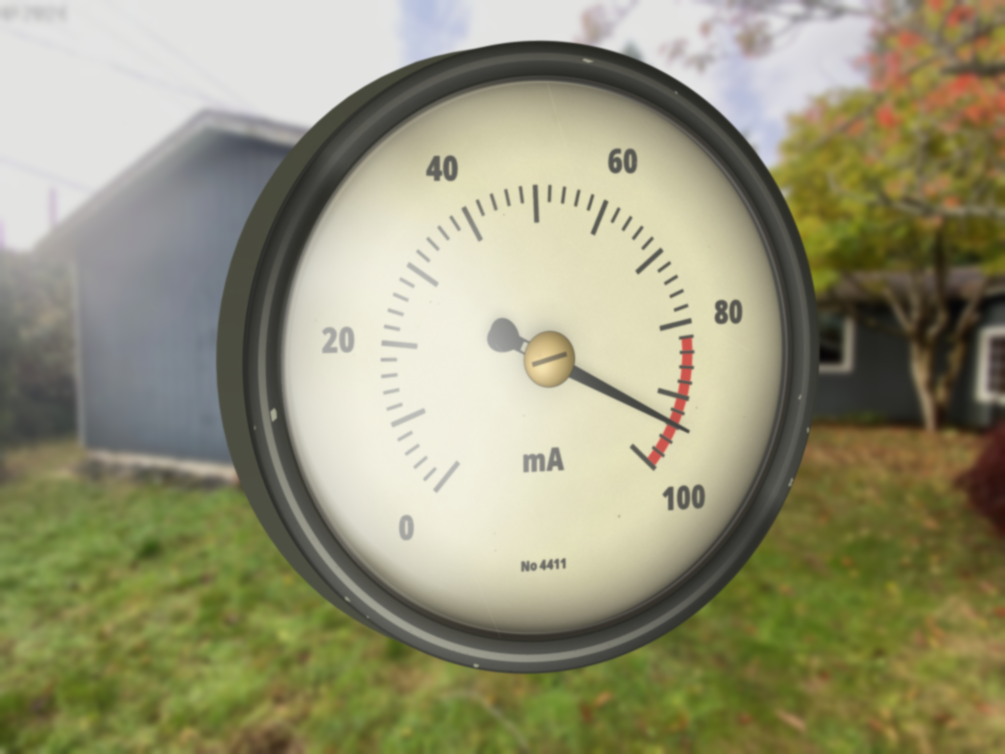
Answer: 94 mA
